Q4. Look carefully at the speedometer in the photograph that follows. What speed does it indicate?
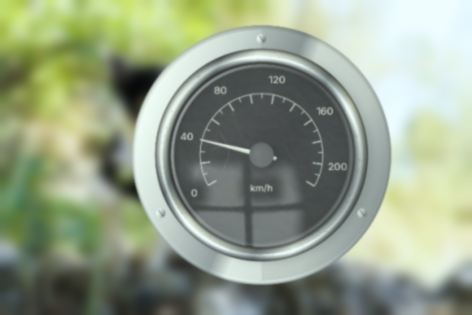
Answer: 40 km/h
